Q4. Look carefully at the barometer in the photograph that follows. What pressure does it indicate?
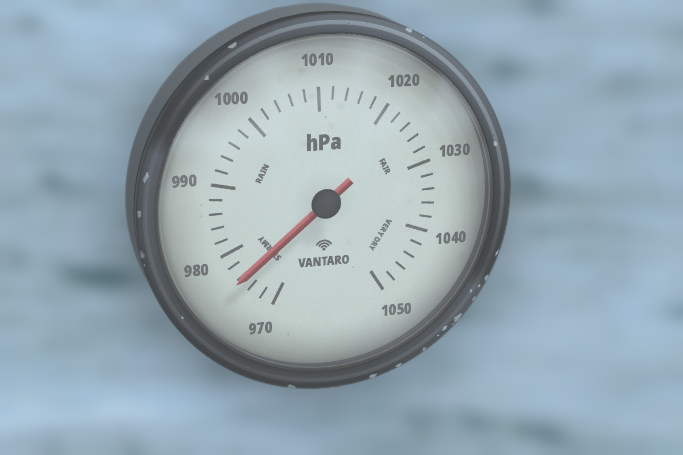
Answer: 976 hPa
